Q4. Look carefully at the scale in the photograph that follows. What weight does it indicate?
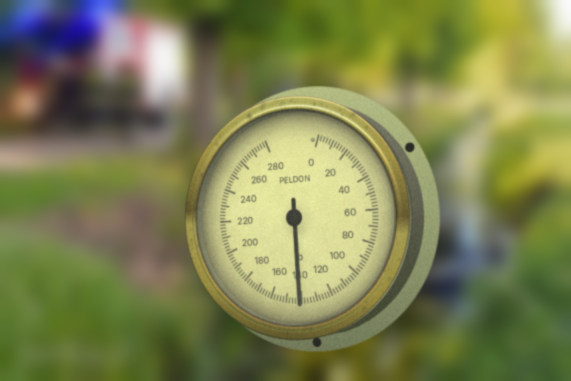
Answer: 140 lb
